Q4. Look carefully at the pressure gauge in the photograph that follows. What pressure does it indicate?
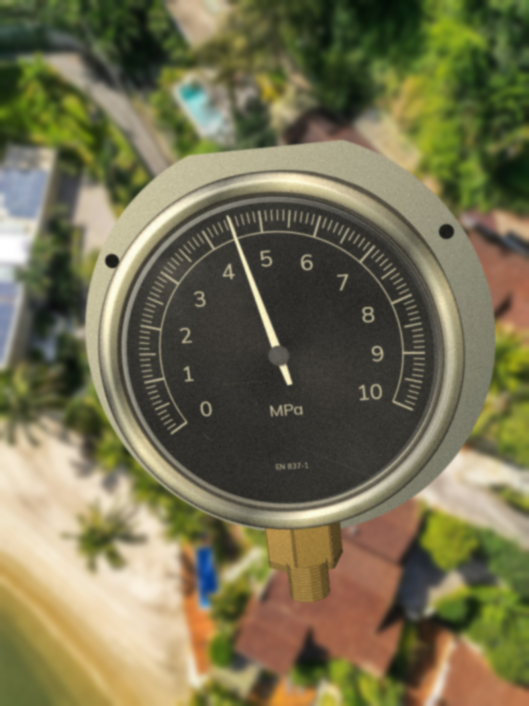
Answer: 4.5 MPa
